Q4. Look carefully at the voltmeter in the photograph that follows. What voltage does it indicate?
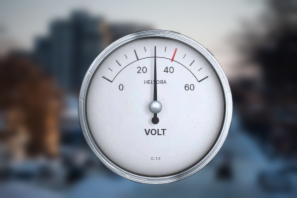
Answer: 30 V
